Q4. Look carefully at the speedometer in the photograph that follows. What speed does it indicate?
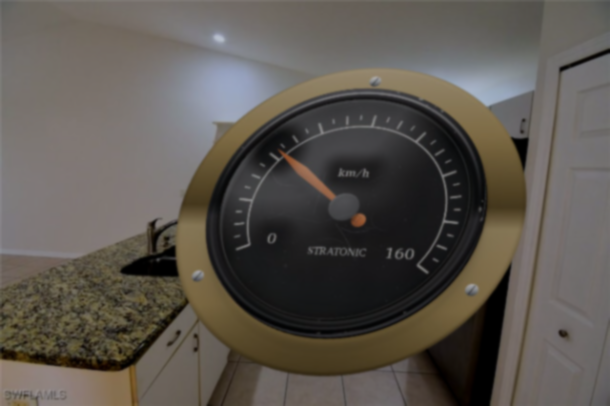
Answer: 42.5 km/h
